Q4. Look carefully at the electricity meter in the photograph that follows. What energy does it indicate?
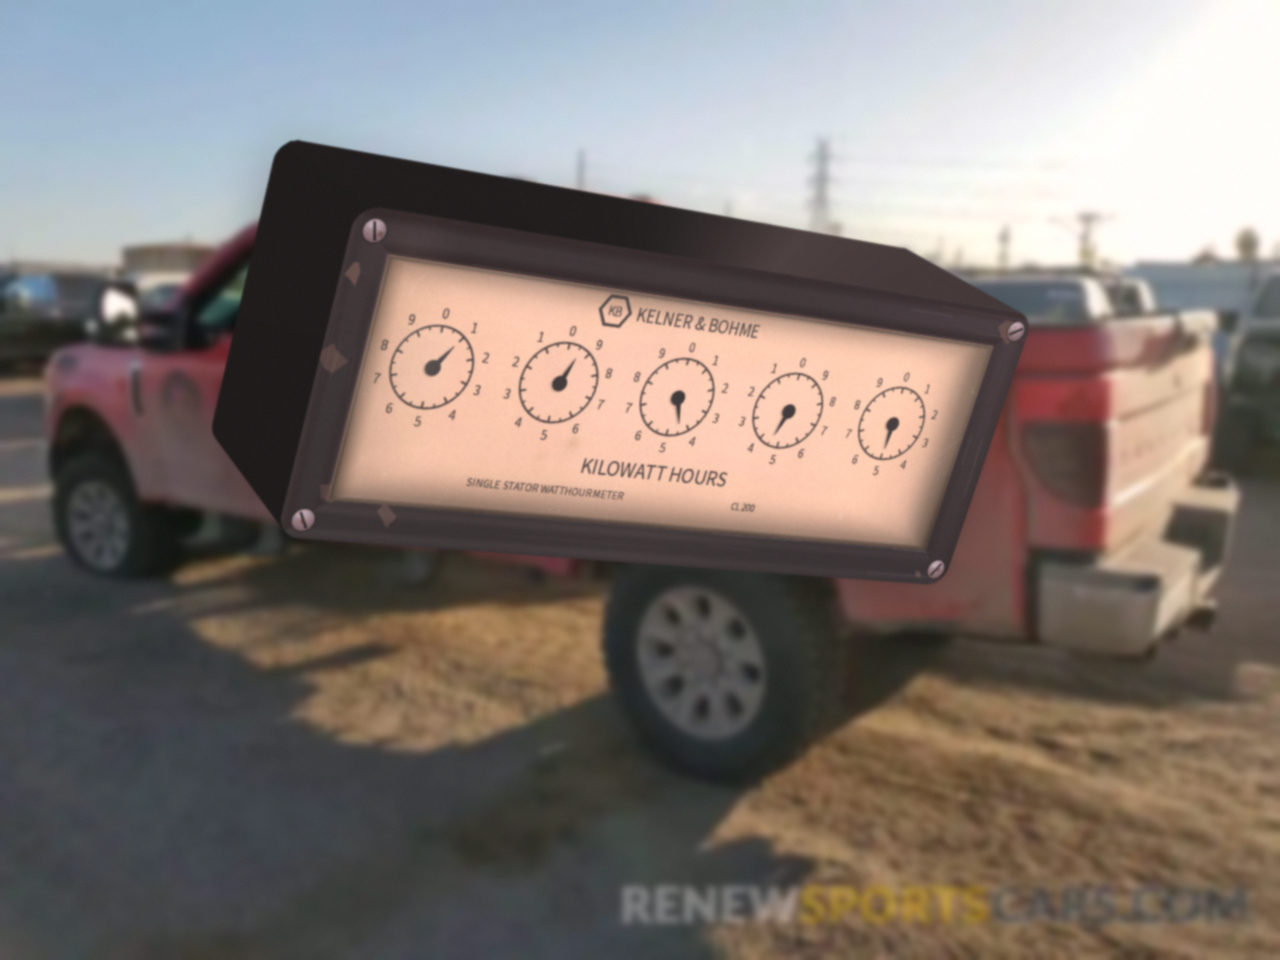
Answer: 9445 kWh
